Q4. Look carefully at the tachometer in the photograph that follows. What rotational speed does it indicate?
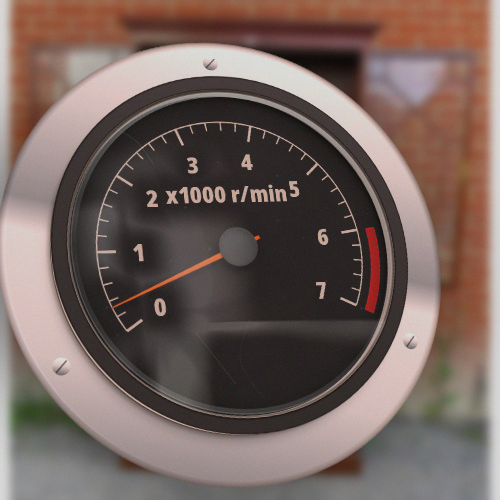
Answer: 300 rpm
